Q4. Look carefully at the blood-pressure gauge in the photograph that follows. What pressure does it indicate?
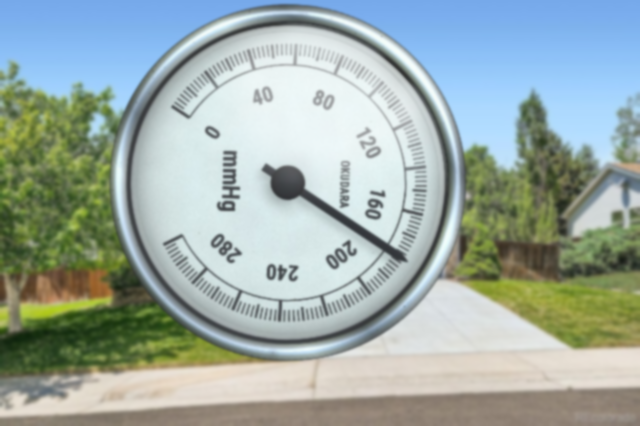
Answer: 180 mmHg
